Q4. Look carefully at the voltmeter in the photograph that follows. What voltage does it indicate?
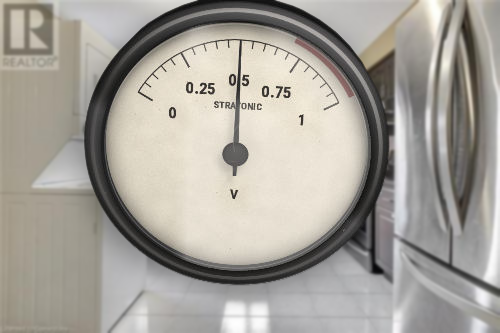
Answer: 0.5 V
